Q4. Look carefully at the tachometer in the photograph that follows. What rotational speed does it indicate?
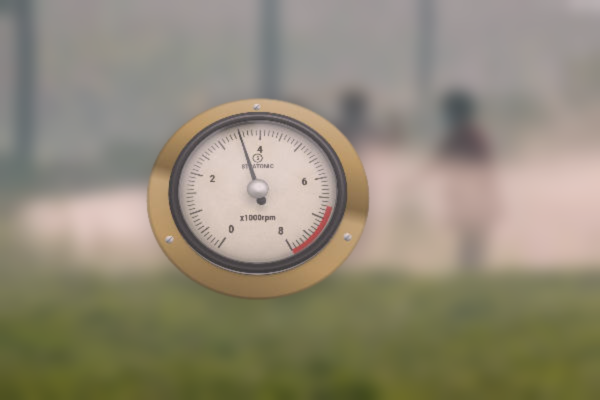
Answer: 3500 rpm
